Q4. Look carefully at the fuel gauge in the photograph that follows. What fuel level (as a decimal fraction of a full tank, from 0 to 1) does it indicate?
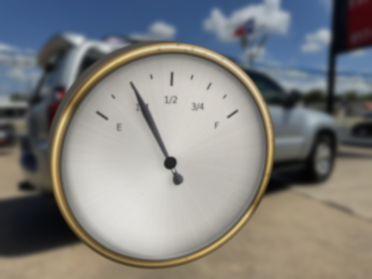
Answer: 0.25
